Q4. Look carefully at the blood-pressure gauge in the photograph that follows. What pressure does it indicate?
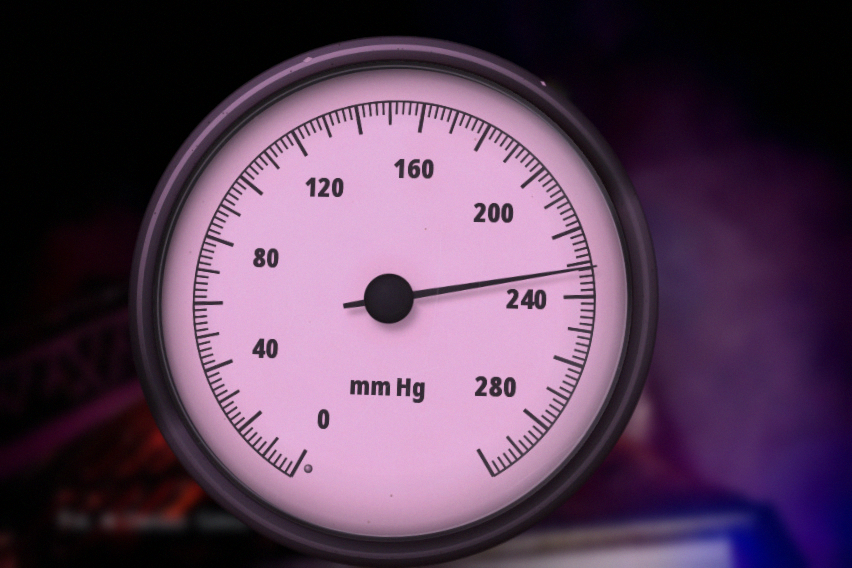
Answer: 232 mmHg
